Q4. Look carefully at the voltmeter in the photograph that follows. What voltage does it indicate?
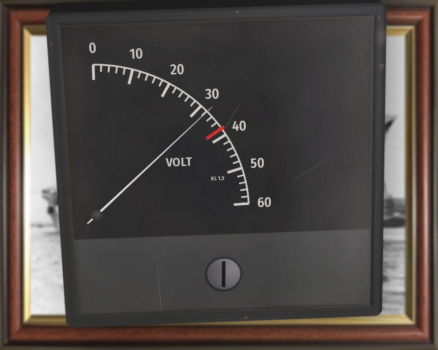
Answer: 32 V
